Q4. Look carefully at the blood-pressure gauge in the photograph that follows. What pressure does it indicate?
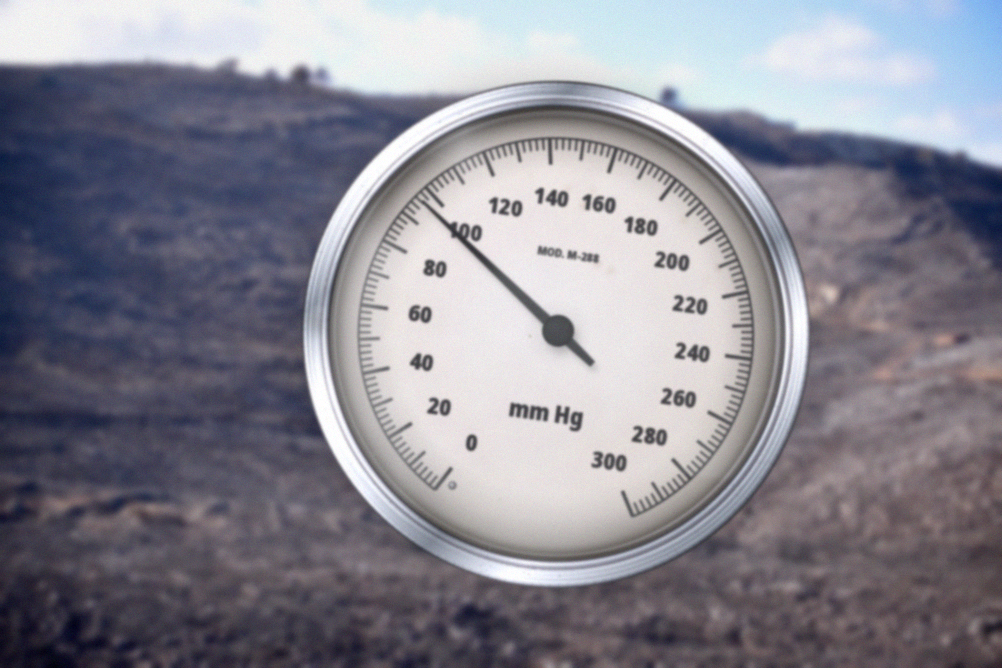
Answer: 96 mmHg
